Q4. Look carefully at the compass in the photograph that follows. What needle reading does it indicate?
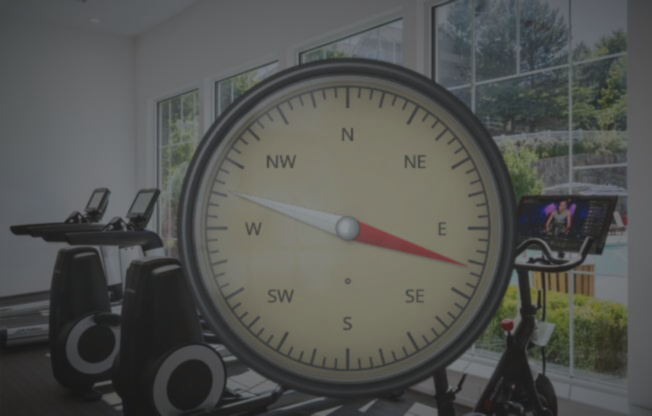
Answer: 107.5 °
